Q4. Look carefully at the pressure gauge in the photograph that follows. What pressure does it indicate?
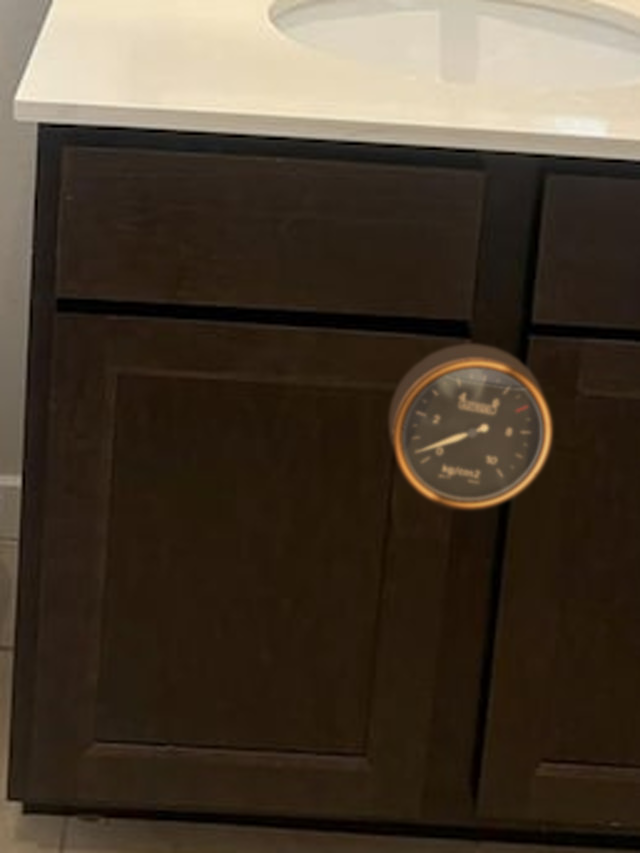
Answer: 0.5 kg/cm²
